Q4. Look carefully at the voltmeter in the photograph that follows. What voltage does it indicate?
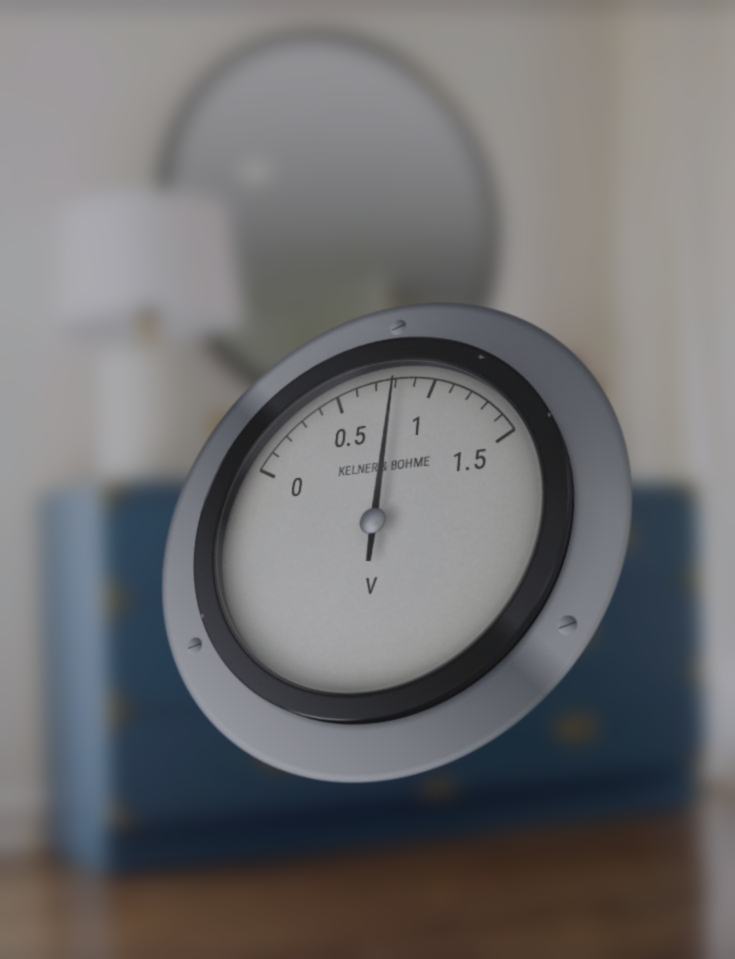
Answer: 0.8 V
